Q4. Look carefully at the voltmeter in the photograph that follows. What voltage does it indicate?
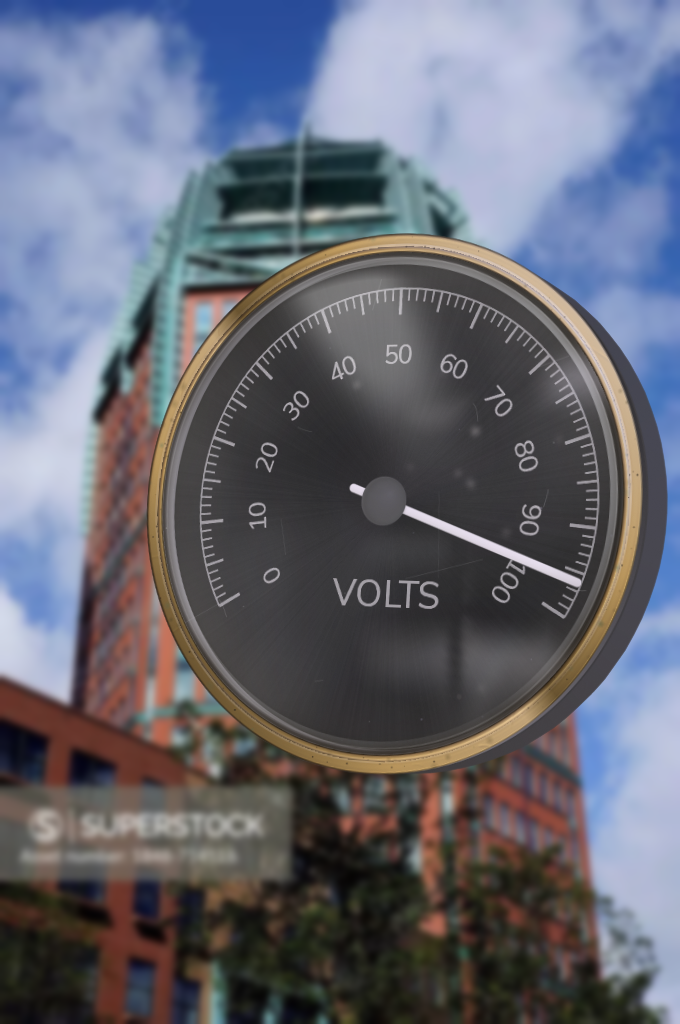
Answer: 96 V
